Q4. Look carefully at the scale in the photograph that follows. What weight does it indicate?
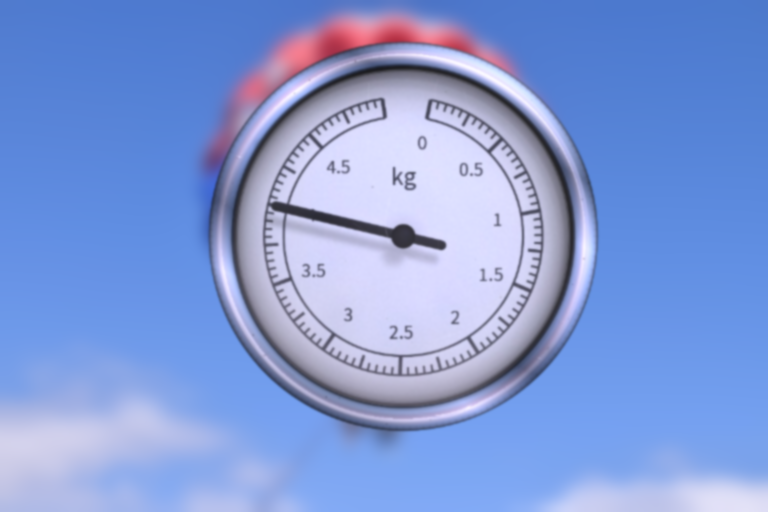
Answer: 4 kg
